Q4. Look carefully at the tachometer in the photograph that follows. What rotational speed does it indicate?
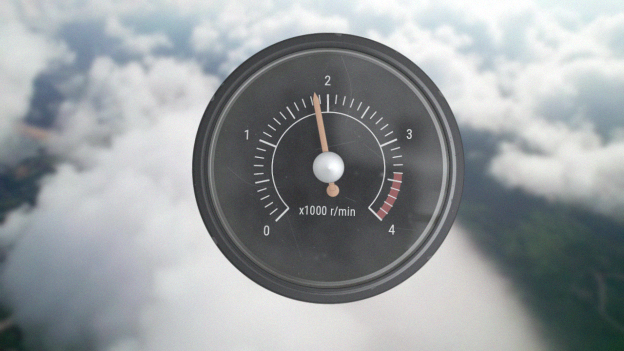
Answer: 1850 rpm
